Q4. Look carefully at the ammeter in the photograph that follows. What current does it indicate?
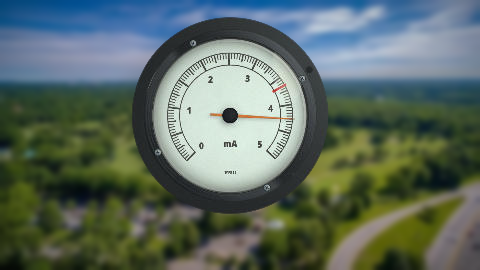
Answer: 4.25 mA
